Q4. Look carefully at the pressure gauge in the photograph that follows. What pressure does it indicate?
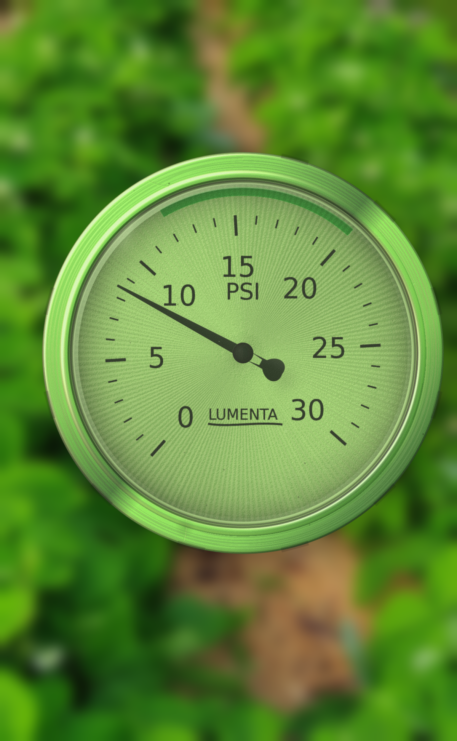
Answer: 8.5 psi
